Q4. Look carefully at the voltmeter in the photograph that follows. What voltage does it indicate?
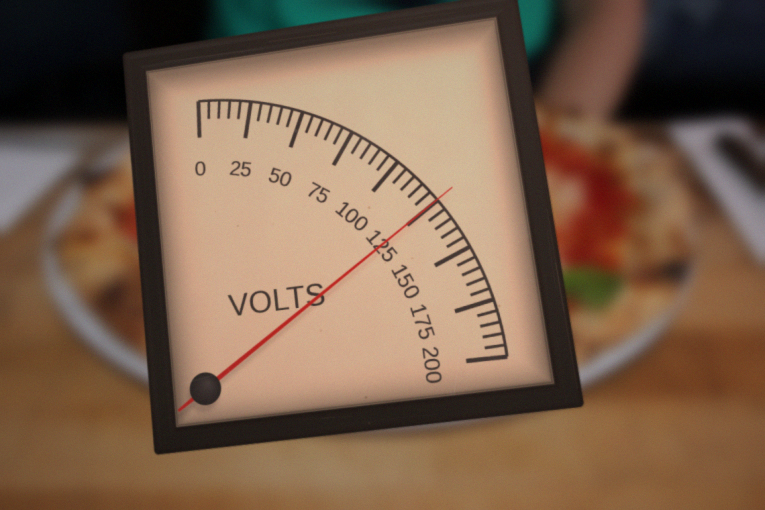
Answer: 125 V
